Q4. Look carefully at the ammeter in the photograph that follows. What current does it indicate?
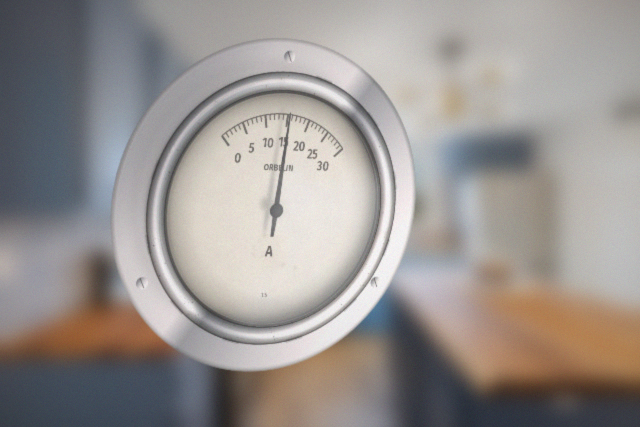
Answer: 15 A
